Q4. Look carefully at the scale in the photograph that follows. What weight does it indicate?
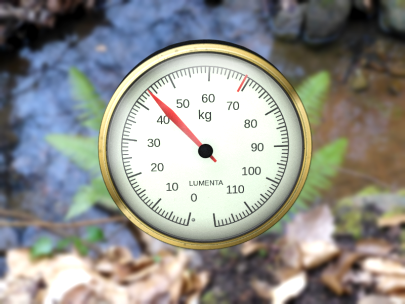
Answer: 44 kg
